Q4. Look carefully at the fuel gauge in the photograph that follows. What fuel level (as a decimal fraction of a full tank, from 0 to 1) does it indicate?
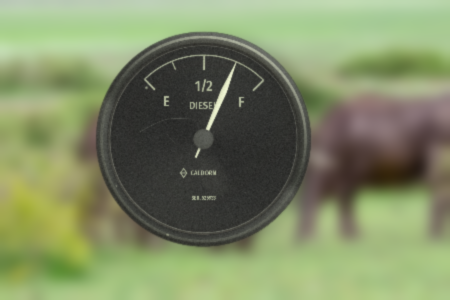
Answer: 0.75
